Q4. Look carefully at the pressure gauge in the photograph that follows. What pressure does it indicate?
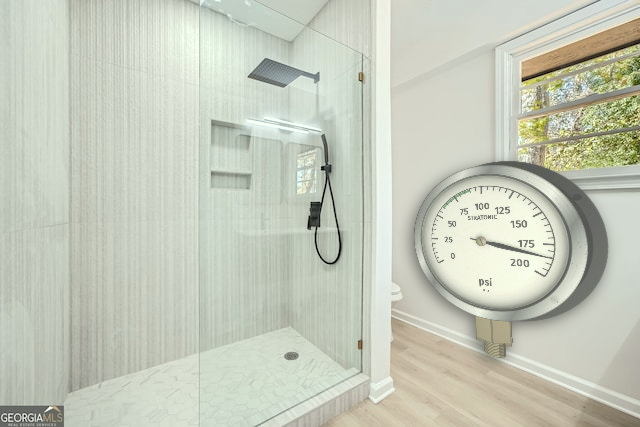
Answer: 185 psi
